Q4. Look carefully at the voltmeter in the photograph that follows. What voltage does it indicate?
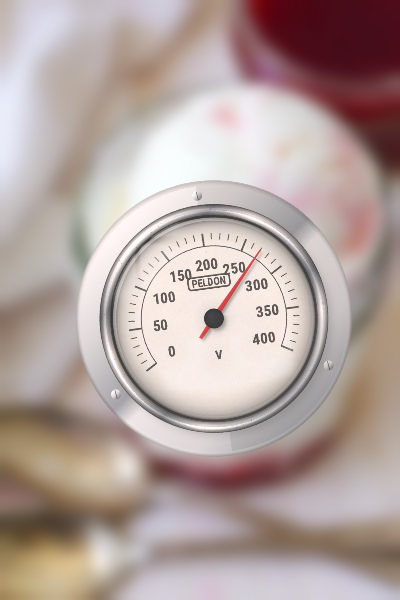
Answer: 270 V
